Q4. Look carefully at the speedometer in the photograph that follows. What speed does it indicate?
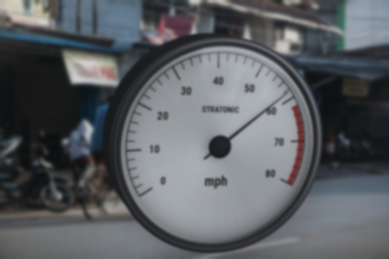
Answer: 58 mph
